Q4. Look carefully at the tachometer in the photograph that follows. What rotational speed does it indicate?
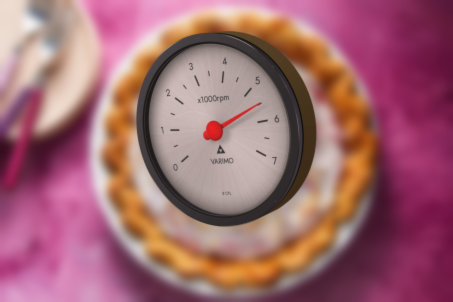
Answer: 5500 rpm
